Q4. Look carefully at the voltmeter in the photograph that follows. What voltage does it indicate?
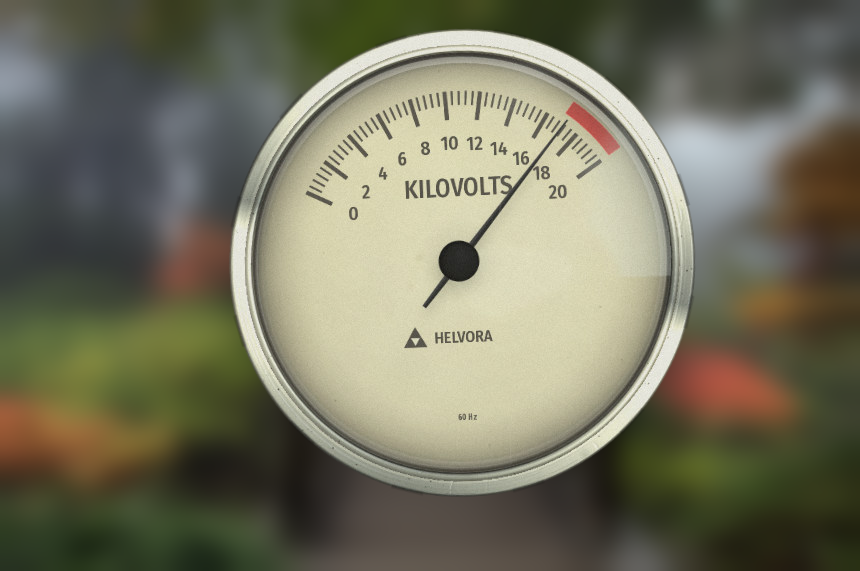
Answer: 17.2 kV
